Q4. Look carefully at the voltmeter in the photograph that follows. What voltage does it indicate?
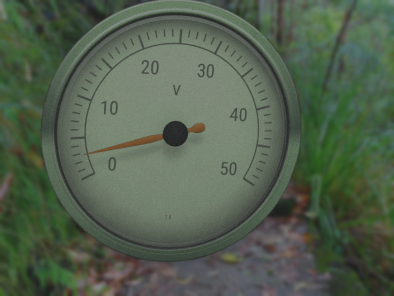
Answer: 3 V
